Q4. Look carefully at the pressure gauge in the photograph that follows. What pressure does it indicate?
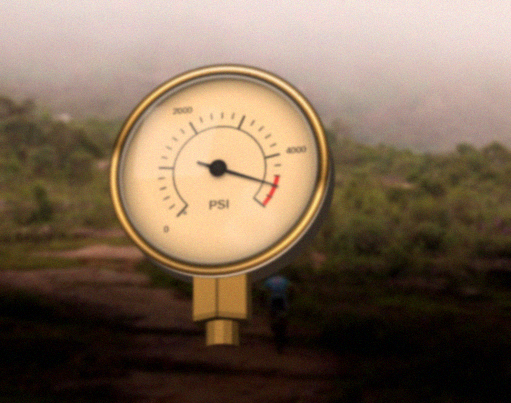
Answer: 4600 psi
